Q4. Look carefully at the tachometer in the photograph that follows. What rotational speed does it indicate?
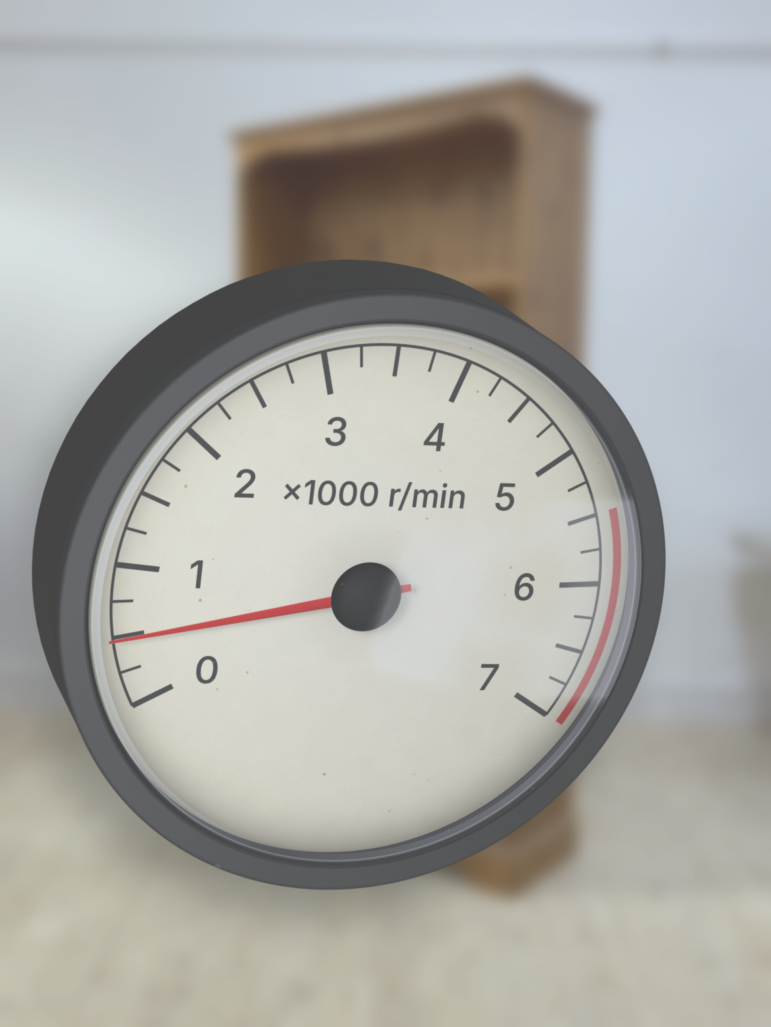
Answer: 500 rpm
